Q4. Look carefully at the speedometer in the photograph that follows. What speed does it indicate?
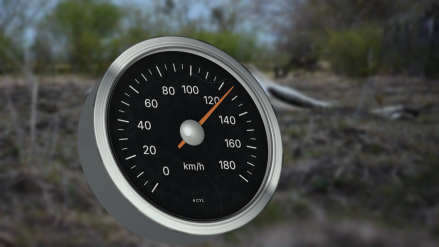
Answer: 125 km/h
